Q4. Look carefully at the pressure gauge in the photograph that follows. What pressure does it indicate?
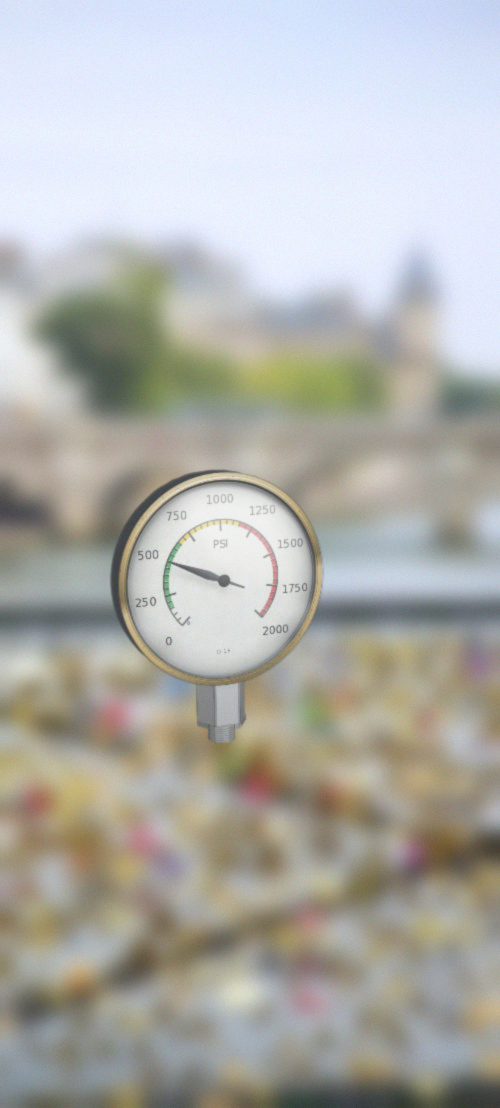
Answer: 500 psi
